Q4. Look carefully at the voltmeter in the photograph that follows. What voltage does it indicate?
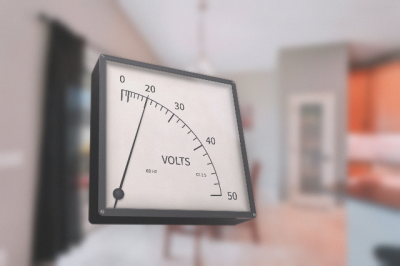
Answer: 20 V
